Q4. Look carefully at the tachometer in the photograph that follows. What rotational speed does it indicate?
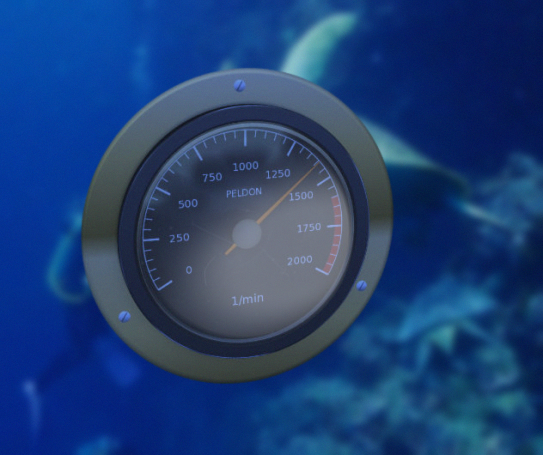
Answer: 1400 rpm
